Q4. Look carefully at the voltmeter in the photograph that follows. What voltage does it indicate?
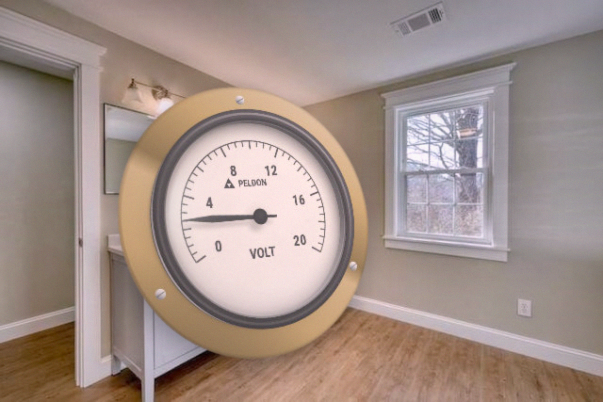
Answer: 2.5 V
